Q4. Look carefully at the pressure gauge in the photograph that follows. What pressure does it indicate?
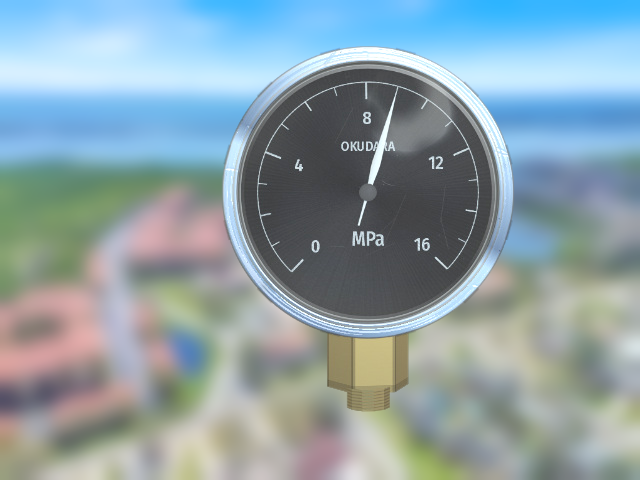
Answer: 9 MPa
